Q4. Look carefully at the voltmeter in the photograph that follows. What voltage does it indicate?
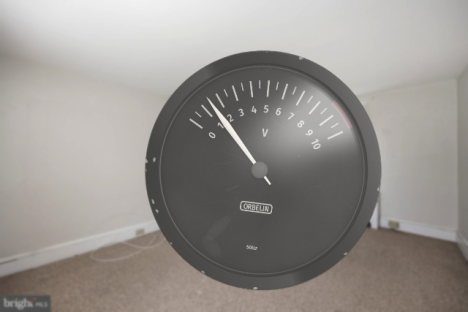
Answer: 1.5 V
